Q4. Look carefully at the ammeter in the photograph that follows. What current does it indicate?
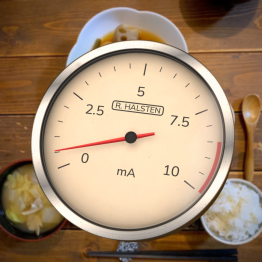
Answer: 0.5 mA
